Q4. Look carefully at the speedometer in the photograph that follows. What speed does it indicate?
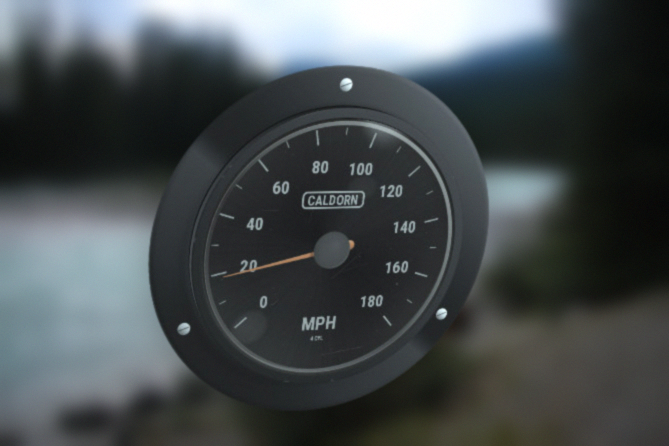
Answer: 20 mph
